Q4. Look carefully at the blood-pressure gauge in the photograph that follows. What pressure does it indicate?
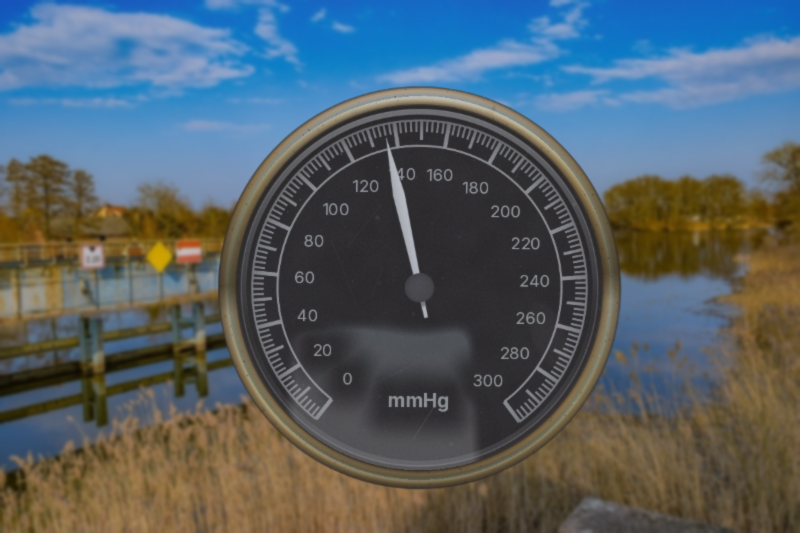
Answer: 136 mmHg
